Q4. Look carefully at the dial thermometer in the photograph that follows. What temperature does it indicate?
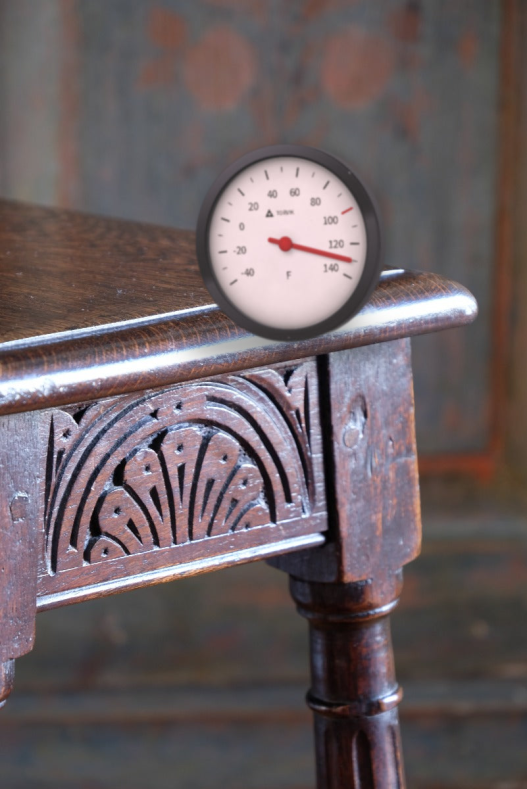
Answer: 130 °F
